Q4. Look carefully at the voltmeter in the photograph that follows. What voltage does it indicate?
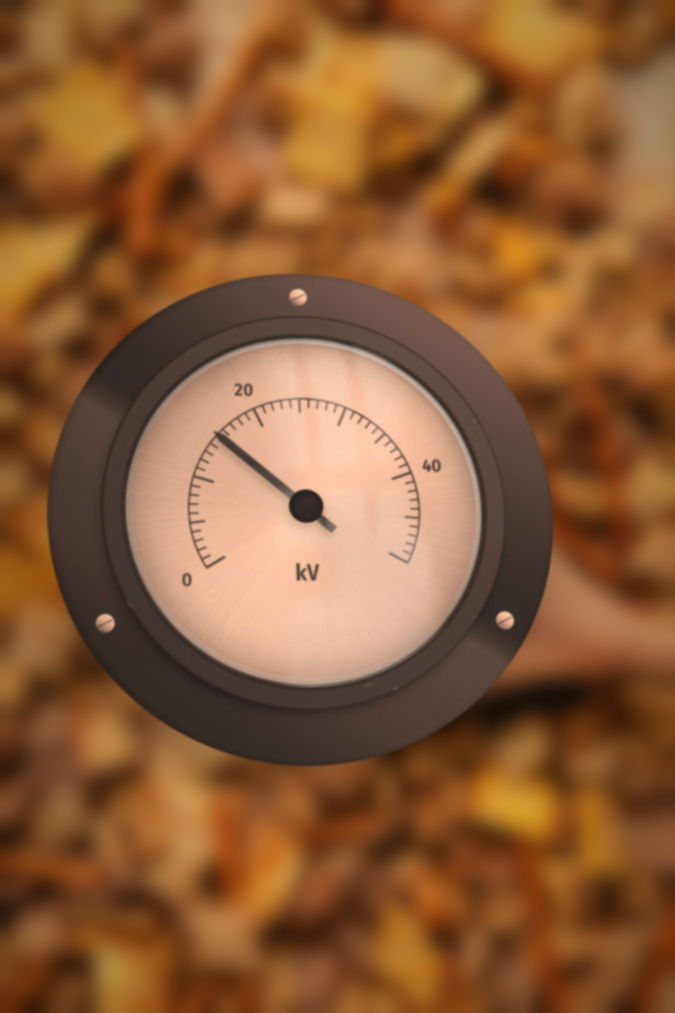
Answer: 15 kV
